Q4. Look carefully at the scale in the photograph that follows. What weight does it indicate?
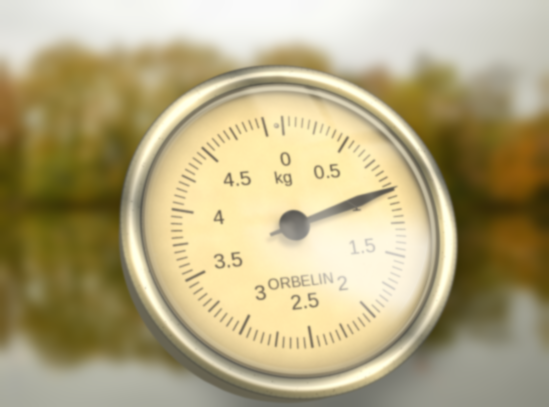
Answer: 1 kg
